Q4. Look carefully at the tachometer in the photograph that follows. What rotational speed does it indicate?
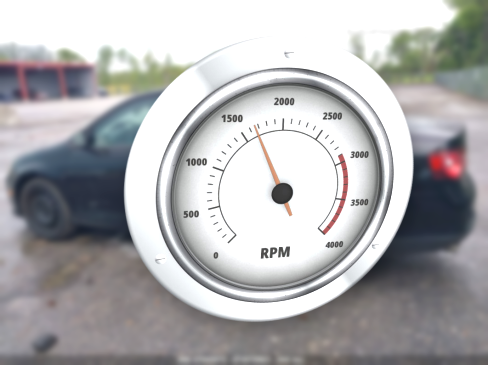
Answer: 1650 rpm
